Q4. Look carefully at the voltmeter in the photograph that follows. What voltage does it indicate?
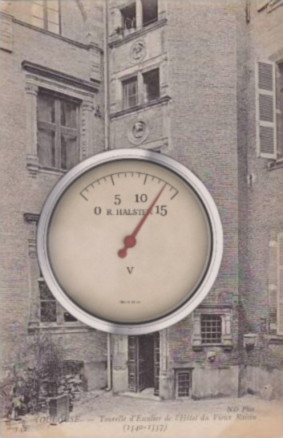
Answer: 13 V
